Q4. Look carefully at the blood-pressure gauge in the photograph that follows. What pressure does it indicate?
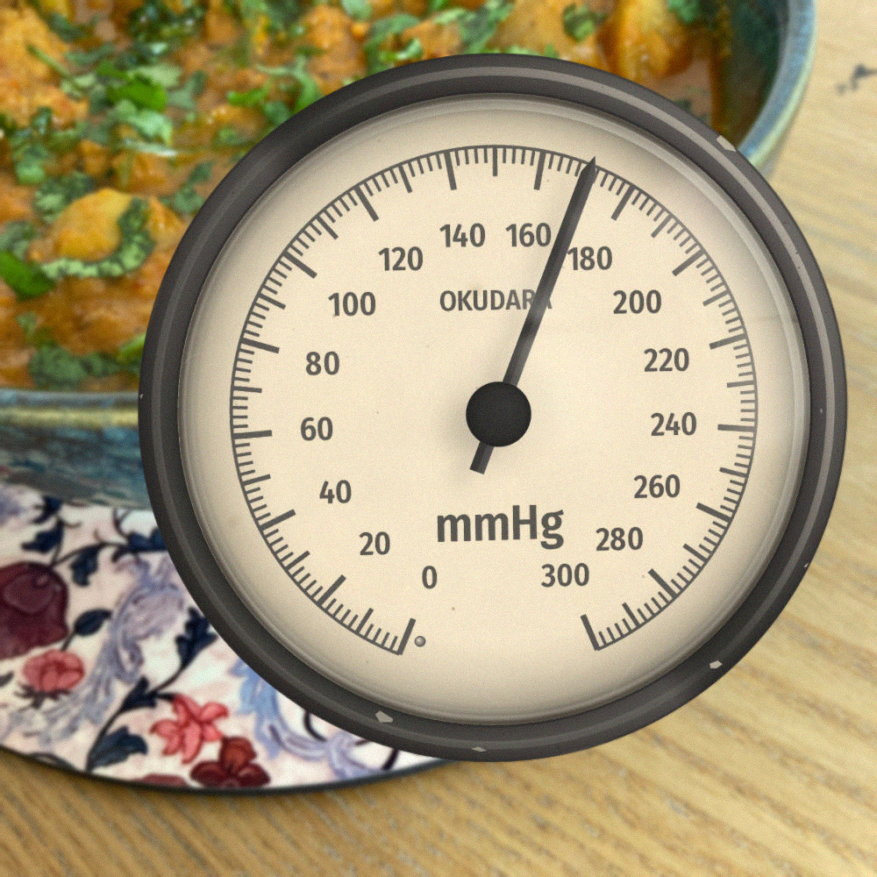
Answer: 170 mmHg
